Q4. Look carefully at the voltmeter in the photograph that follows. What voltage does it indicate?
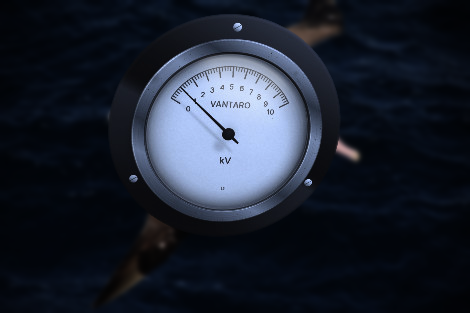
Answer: 1 kV
